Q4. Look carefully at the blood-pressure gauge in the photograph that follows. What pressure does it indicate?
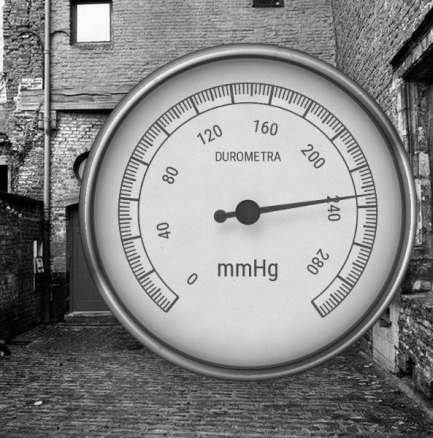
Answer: 234 mmHg
